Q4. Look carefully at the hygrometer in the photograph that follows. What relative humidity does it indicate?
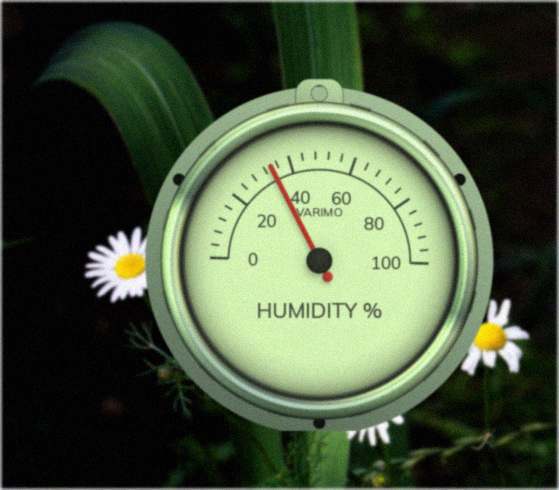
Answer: 34 %
